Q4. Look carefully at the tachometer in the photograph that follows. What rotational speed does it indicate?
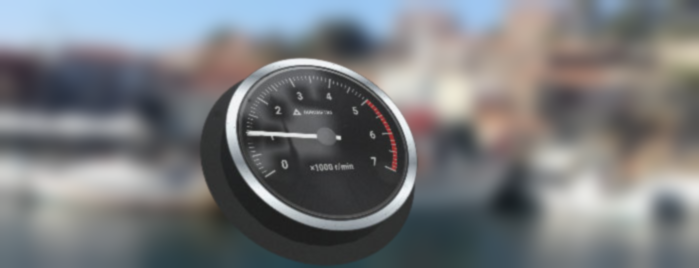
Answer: 1000 rpm
